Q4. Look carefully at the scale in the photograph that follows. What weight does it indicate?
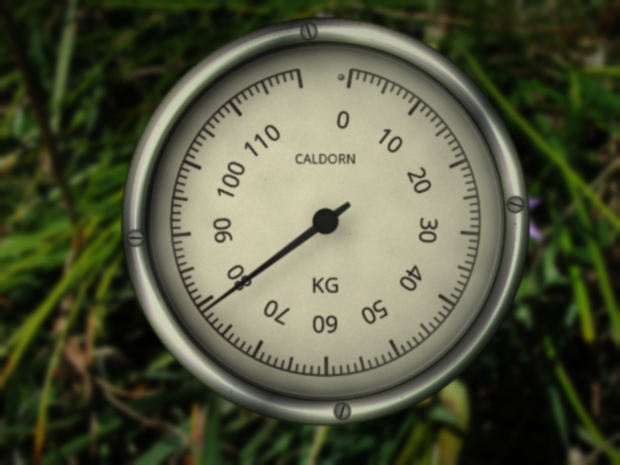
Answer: 79 kg
